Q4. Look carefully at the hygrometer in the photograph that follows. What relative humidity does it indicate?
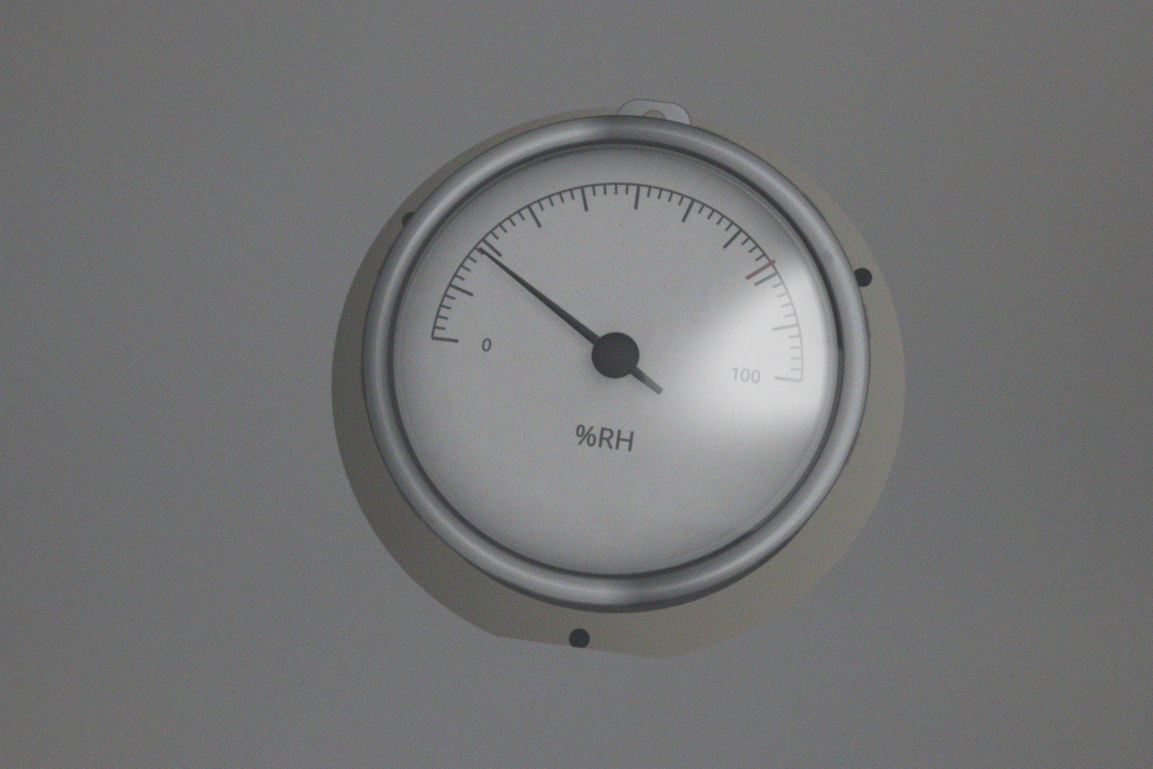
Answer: 18 %
